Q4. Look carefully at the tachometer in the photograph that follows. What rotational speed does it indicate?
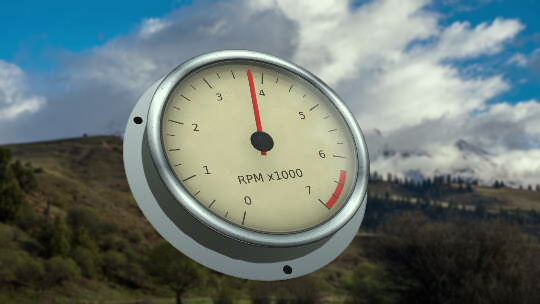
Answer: 3750 rpm
